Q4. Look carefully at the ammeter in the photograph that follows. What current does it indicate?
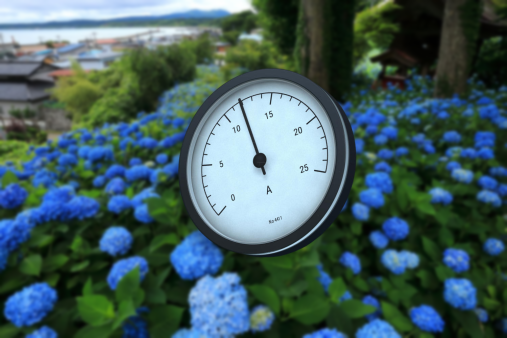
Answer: 12 A
